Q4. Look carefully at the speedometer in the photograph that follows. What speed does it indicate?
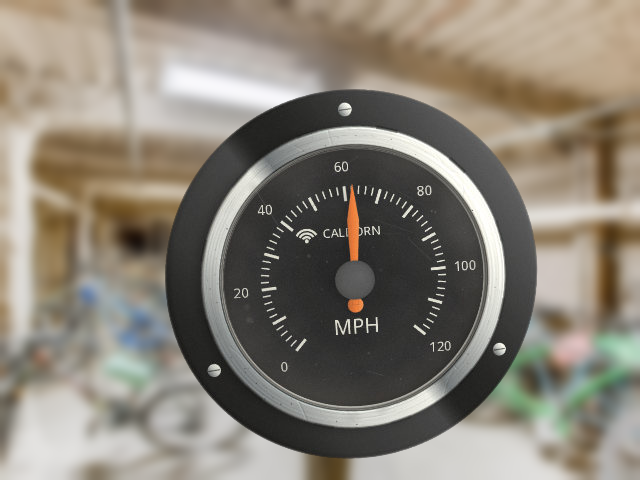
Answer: 62 mph
